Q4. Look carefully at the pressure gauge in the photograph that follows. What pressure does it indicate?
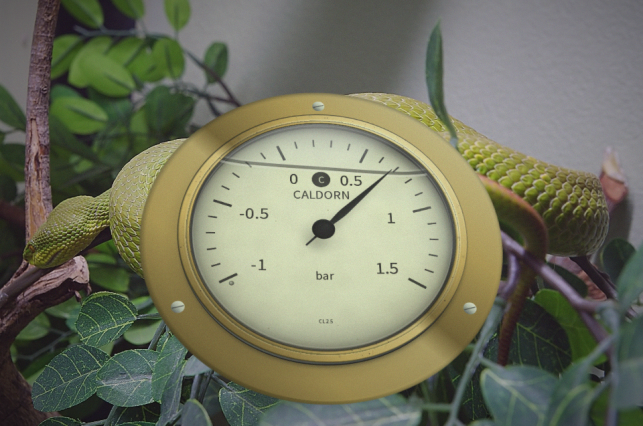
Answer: 0.7 bar
